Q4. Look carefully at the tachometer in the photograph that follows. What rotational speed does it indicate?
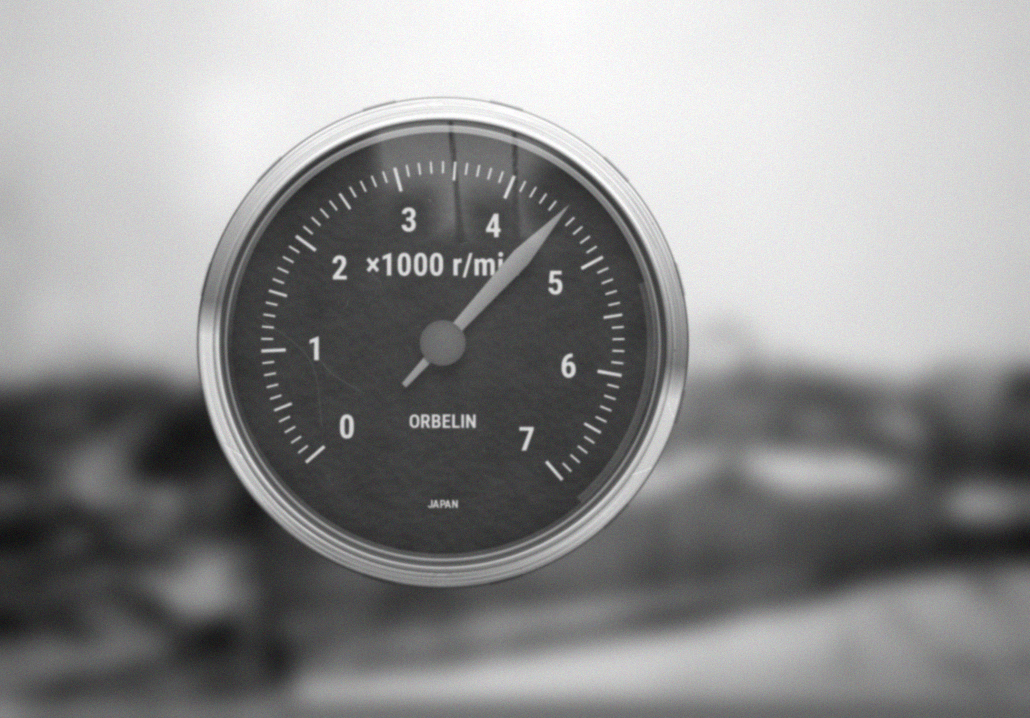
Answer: 4500 rpm
